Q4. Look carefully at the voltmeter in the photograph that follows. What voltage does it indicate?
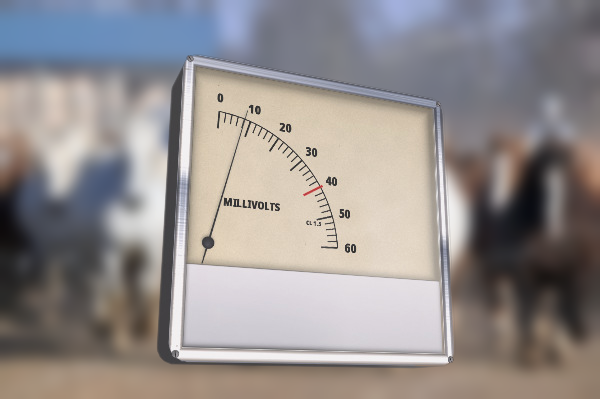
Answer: 8 mV
